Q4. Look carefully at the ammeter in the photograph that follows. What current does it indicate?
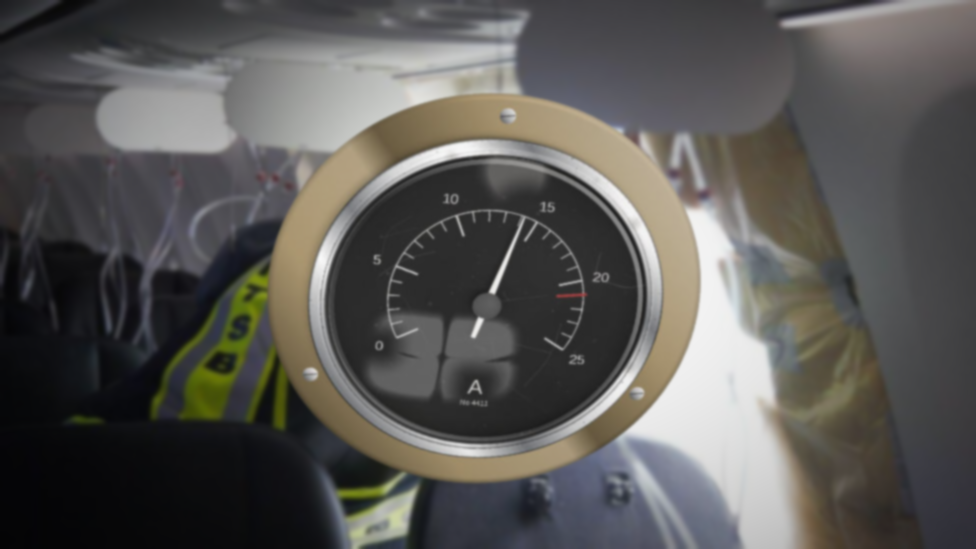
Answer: 14 A
